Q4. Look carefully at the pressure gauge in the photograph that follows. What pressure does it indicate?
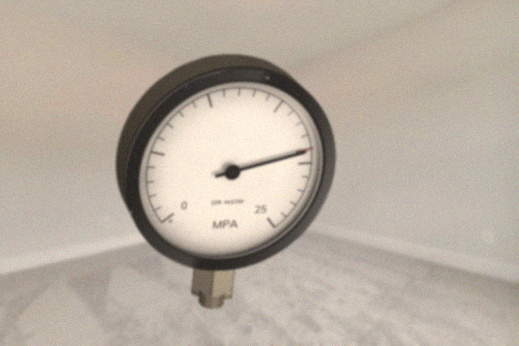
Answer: 19 MPa
